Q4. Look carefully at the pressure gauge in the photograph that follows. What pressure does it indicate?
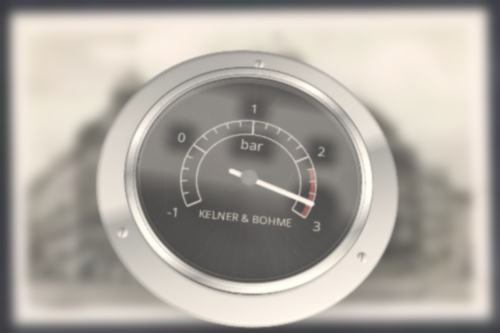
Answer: 2.8 bar
